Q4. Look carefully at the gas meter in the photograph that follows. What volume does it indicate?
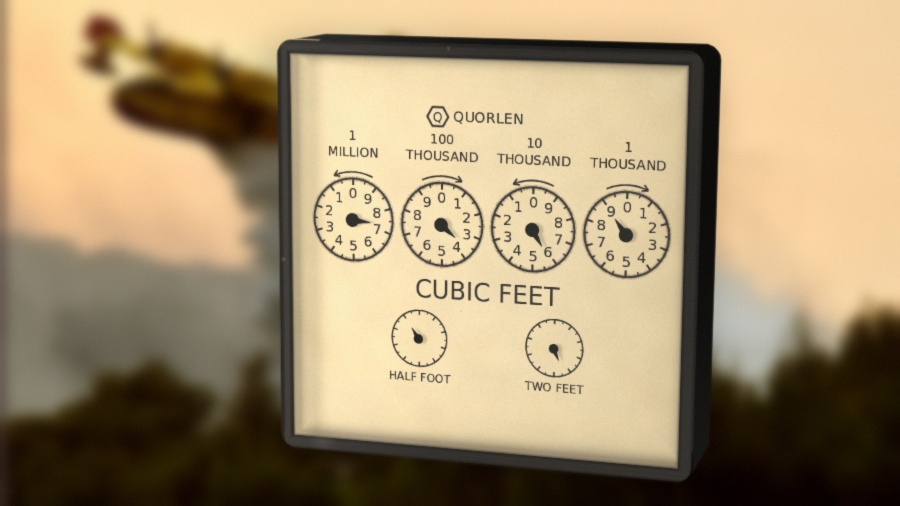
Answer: 735900 ft³
